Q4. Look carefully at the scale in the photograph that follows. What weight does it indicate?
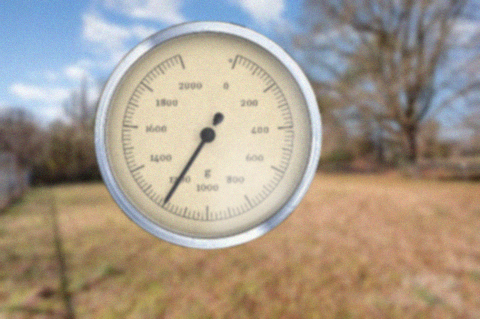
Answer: 1200 g
